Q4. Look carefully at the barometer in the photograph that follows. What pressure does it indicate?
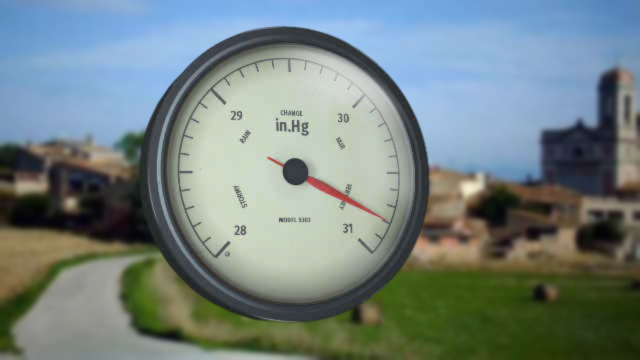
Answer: 30.8 inHg
